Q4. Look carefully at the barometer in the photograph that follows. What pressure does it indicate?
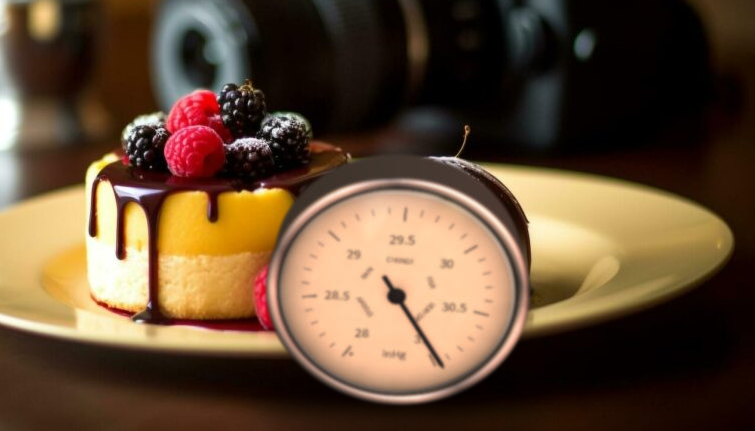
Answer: 30.95 inHg
